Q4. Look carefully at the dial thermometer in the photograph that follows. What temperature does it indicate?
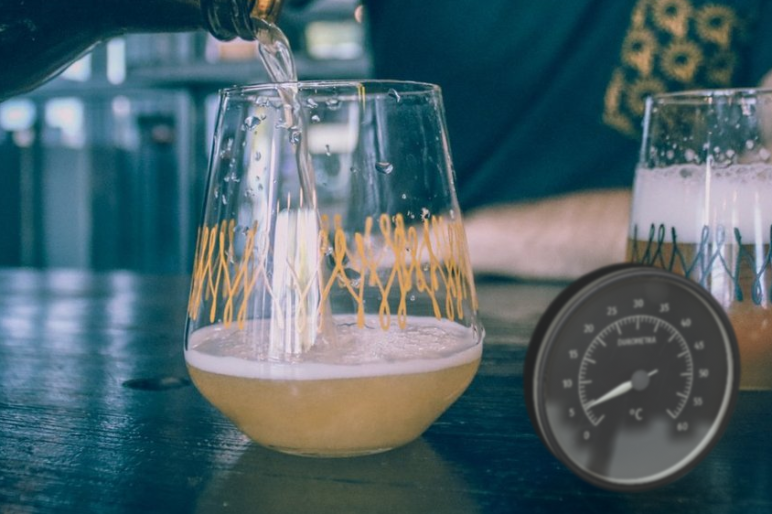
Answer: 5 °C
